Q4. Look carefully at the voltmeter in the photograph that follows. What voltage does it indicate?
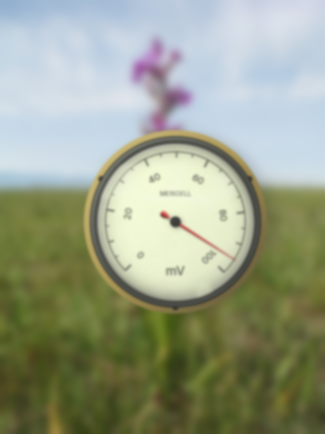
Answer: 95 mV
